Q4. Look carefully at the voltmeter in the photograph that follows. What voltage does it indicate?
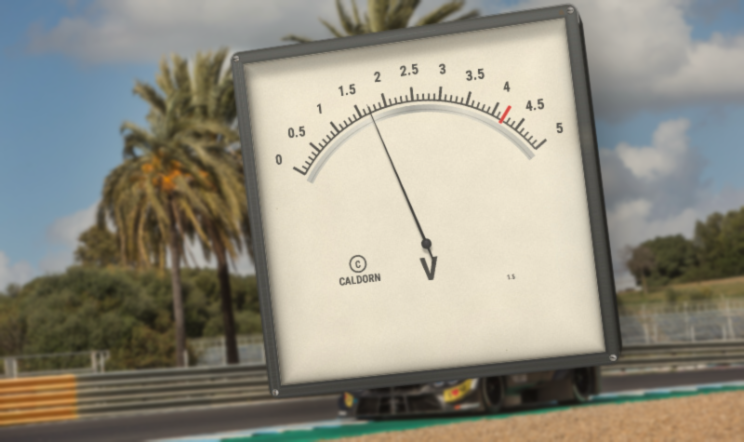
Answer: 1.7 V
